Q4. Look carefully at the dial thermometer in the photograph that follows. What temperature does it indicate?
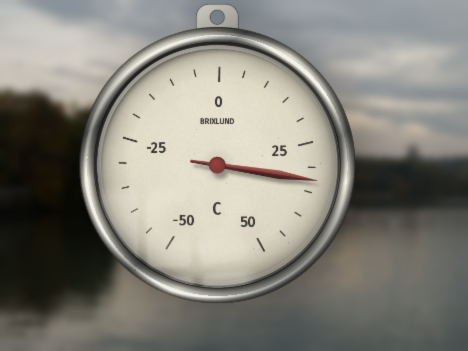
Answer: 32.5 °C
